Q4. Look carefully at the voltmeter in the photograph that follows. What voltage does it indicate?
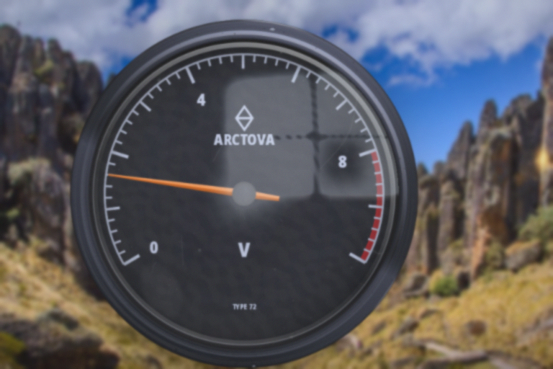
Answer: 1.6 V
